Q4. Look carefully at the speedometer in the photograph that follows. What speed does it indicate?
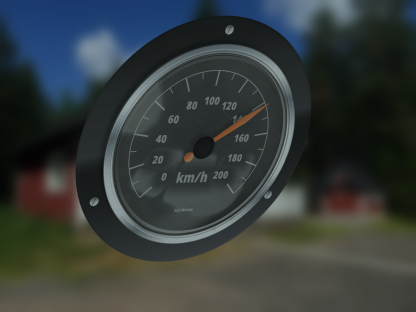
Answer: 140 km/h
